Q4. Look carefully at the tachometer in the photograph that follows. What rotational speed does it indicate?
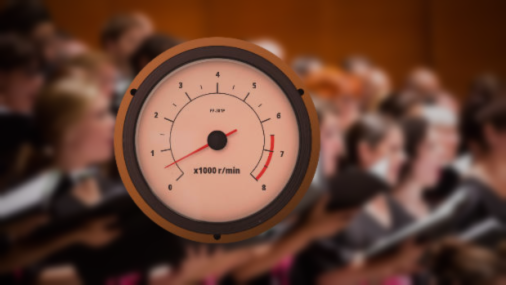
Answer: 500 rpm
